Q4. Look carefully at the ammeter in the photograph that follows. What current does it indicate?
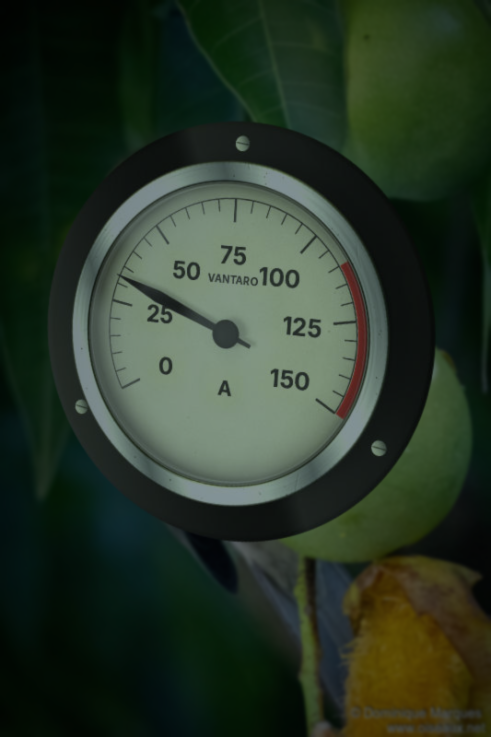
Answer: 32.5 A
